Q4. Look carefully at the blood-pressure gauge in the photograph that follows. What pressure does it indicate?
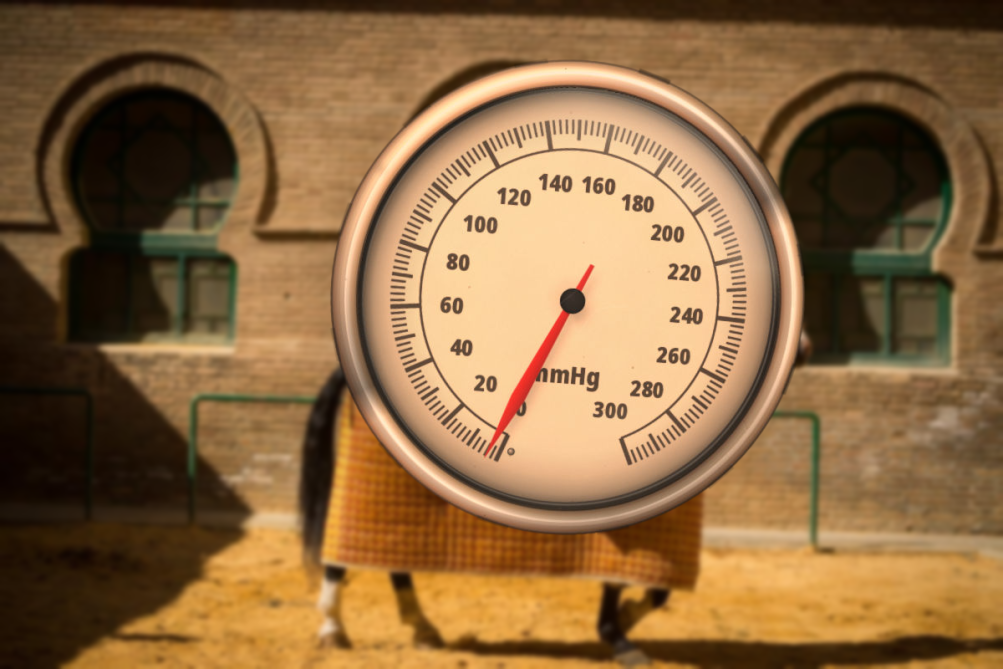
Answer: 4 mmHg
